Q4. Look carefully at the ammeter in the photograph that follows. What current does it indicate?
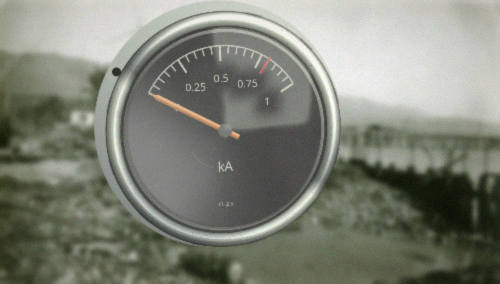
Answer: 0 kA
